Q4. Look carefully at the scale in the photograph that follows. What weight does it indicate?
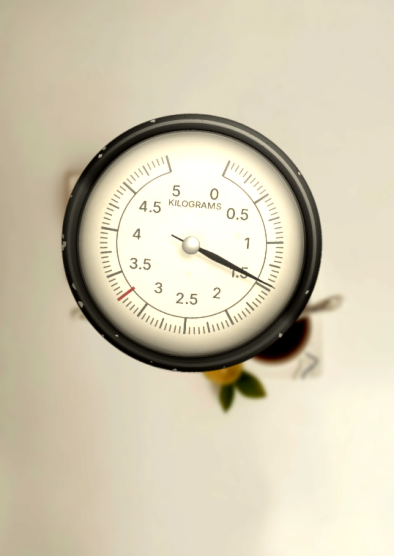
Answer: 1.45 kg
